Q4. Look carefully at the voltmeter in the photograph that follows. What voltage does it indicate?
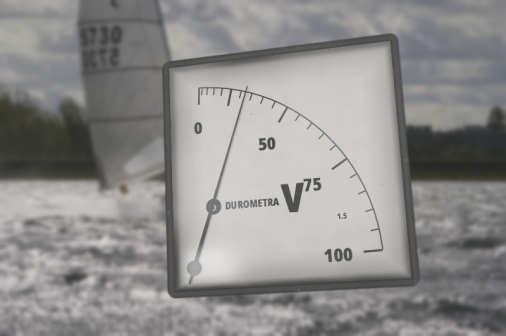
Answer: 32.5 V
